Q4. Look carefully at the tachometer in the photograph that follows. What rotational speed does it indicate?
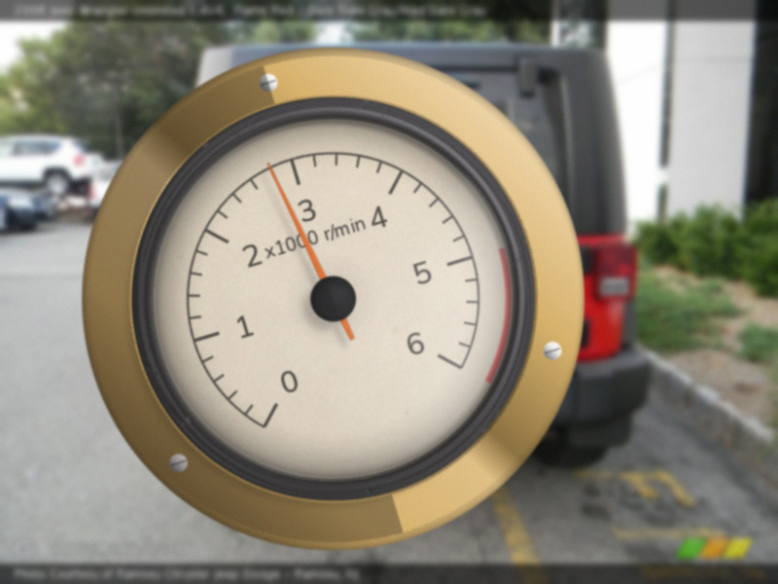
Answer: 2800 rpm
